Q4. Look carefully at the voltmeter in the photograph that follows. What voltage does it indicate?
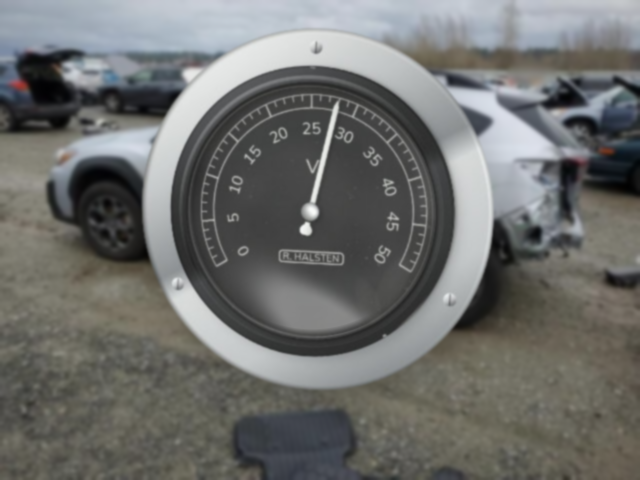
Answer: 28 V
